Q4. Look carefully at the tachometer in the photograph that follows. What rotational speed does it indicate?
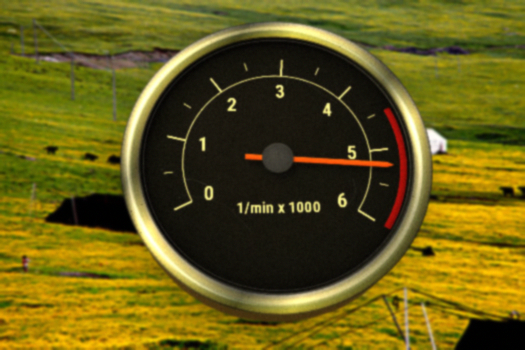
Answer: 5250 rpm
